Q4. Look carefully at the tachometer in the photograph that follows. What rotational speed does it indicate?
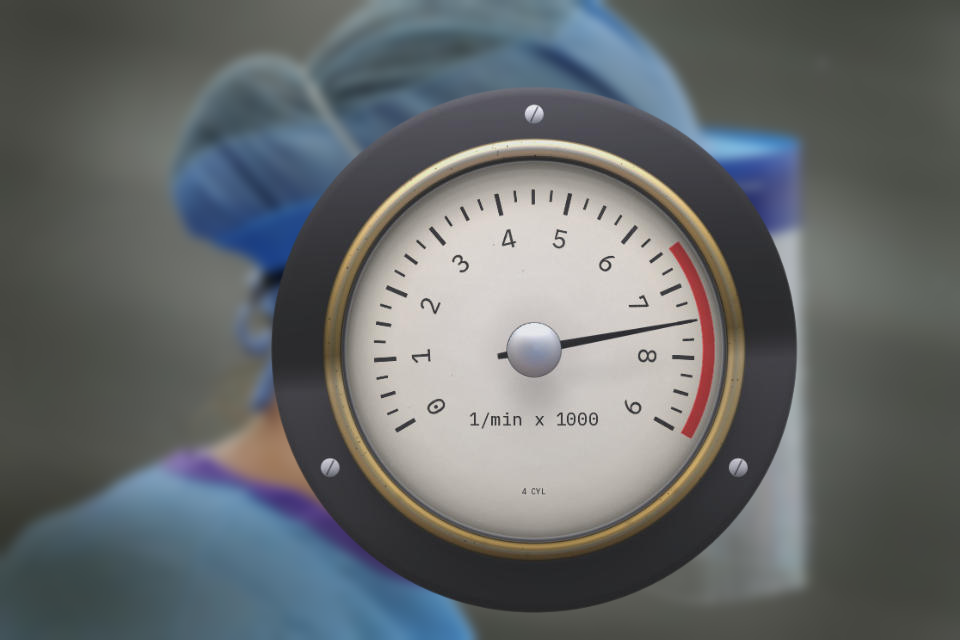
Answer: 7500 rpm
